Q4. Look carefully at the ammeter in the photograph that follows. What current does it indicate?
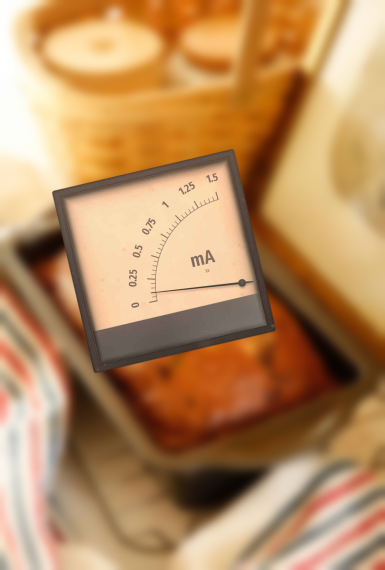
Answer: 0.1 mA
